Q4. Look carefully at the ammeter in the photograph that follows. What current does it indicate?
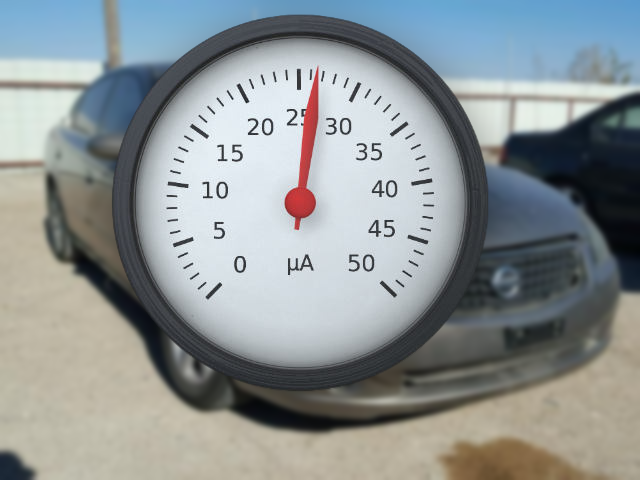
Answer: 26.5 µA
